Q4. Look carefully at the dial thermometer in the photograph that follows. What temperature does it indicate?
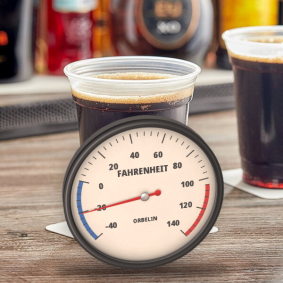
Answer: -20 °F
